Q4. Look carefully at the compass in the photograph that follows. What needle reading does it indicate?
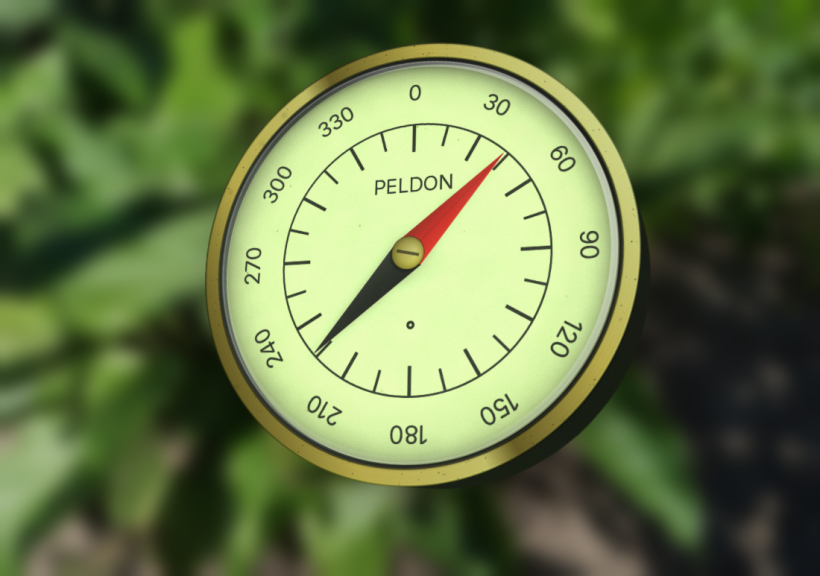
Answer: 45 °
